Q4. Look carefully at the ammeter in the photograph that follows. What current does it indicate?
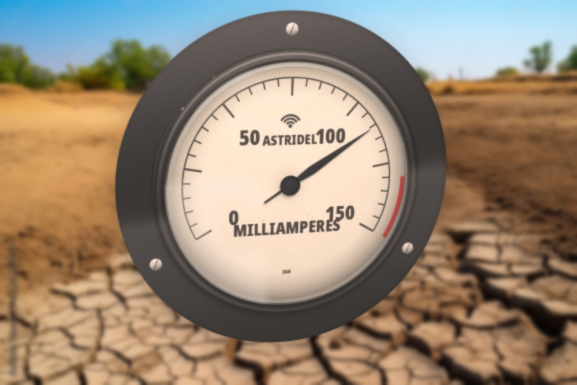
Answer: 110 mA
